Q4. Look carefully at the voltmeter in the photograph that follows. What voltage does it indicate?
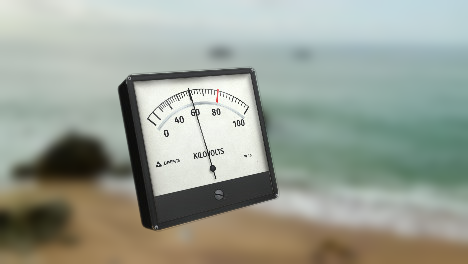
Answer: 60 kV
